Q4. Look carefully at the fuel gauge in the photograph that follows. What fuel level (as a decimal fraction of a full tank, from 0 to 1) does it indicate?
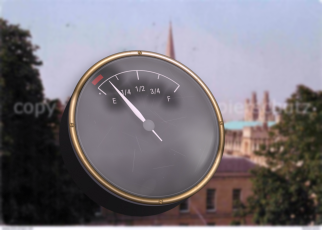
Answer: 0.125
